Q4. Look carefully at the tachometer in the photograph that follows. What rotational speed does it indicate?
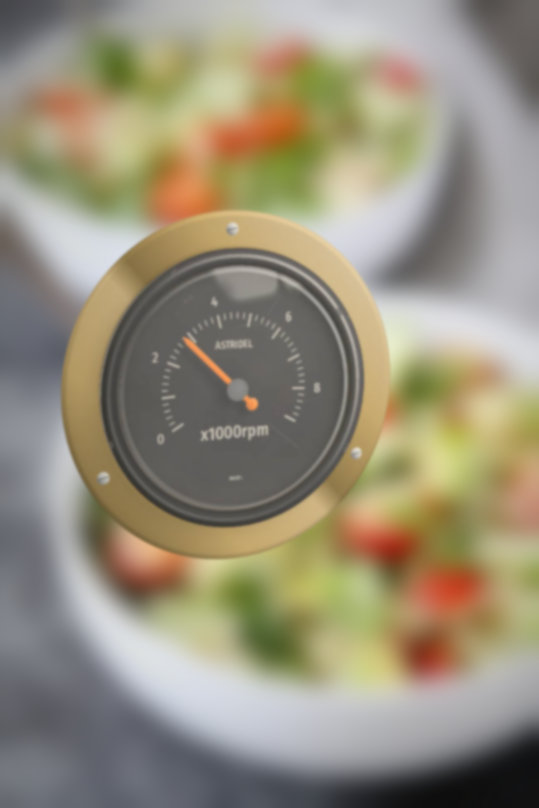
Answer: 2800 rpm
